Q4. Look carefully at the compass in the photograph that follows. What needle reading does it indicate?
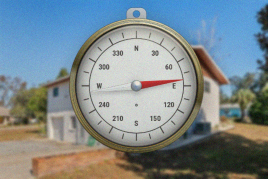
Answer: 82.5 °
